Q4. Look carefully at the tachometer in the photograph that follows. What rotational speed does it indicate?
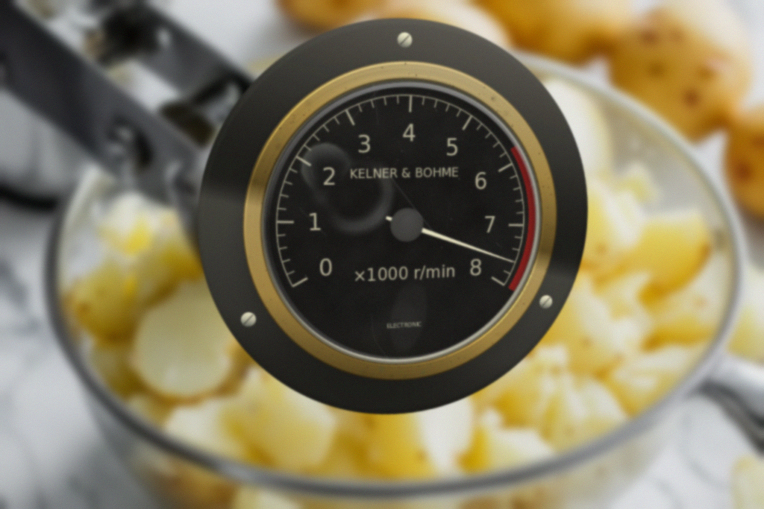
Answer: 7600 rpm
